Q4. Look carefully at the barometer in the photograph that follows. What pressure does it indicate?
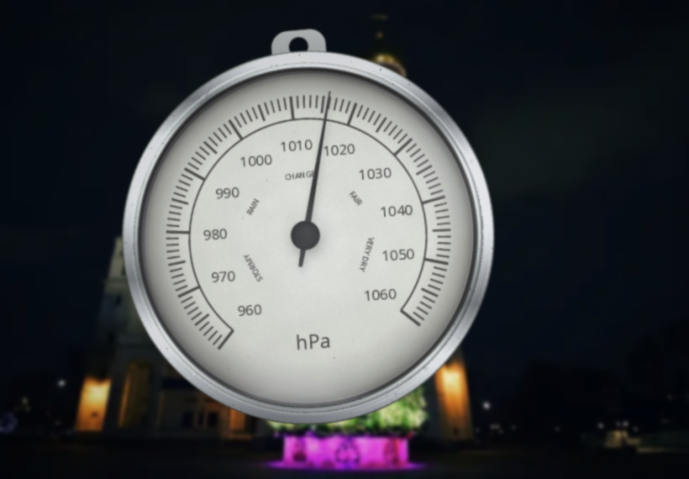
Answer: 1016 hPa
